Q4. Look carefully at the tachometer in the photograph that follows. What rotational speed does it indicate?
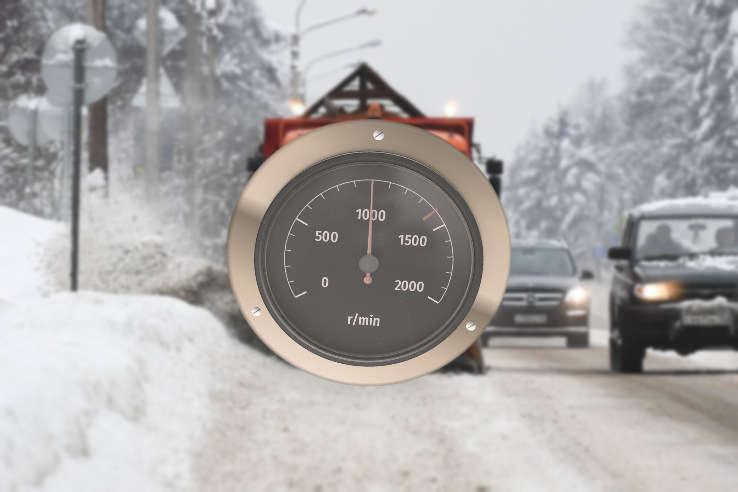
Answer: 1000 rpm
